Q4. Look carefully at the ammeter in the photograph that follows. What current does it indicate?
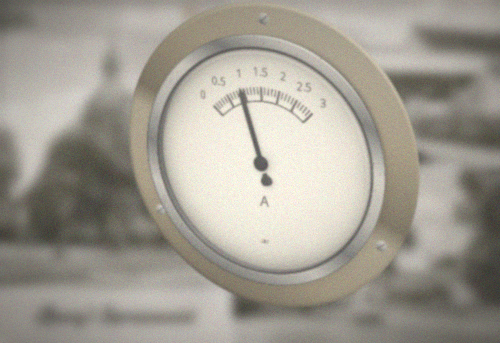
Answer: 1 A
